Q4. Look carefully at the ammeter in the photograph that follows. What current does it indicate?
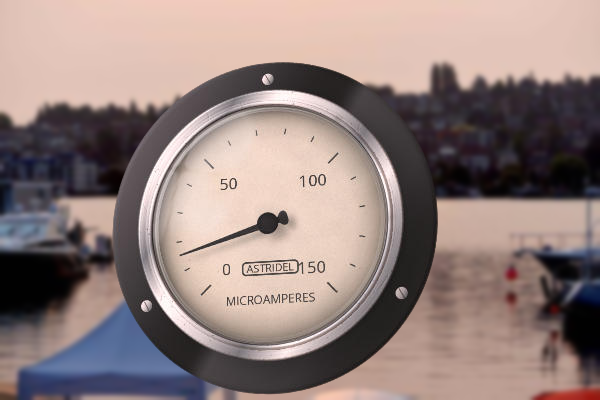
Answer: 15 µA
